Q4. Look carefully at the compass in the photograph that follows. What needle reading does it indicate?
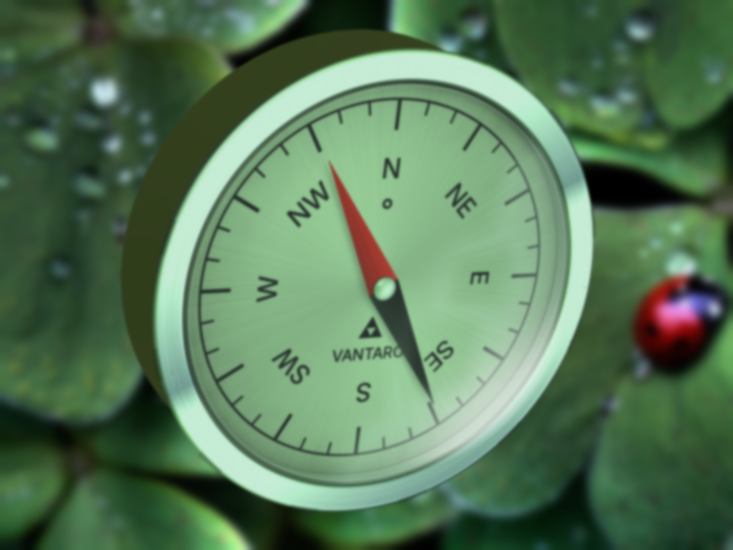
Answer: 330 °
